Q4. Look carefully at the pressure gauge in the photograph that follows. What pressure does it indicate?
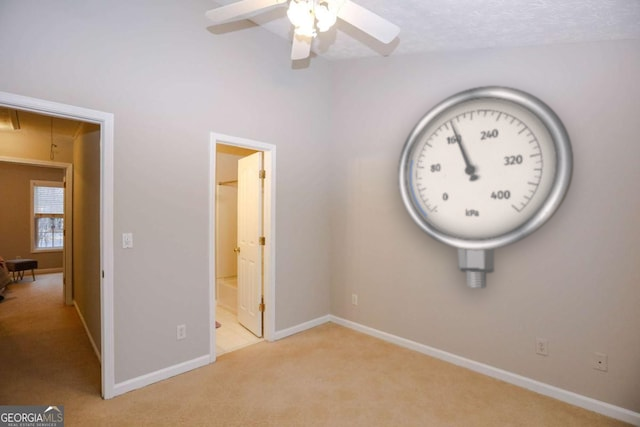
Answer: 170 kPa
